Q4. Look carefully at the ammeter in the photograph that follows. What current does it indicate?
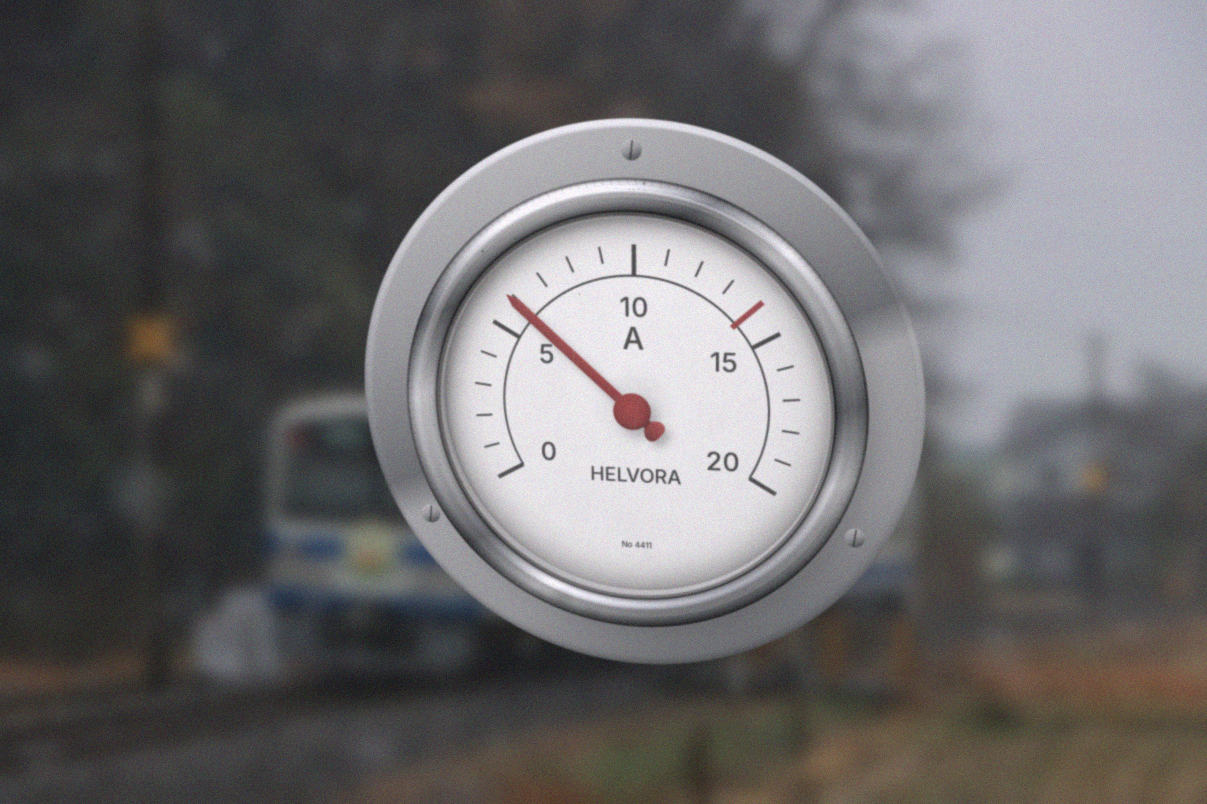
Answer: 6 A
